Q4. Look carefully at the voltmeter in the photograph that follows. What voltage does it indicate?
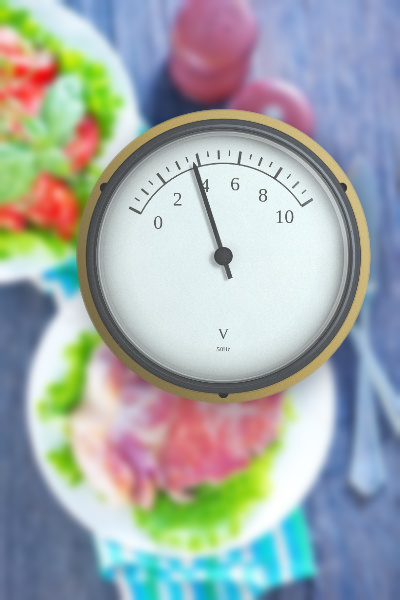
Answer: 3.75 V
